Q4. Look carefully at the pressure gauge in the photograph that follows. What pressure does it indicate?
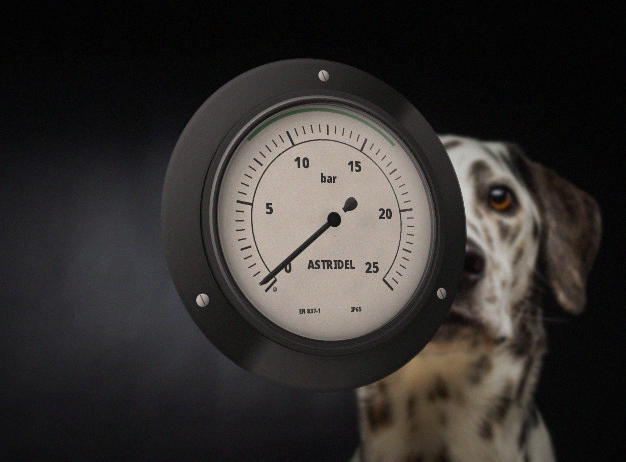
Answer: 0.5 bar
